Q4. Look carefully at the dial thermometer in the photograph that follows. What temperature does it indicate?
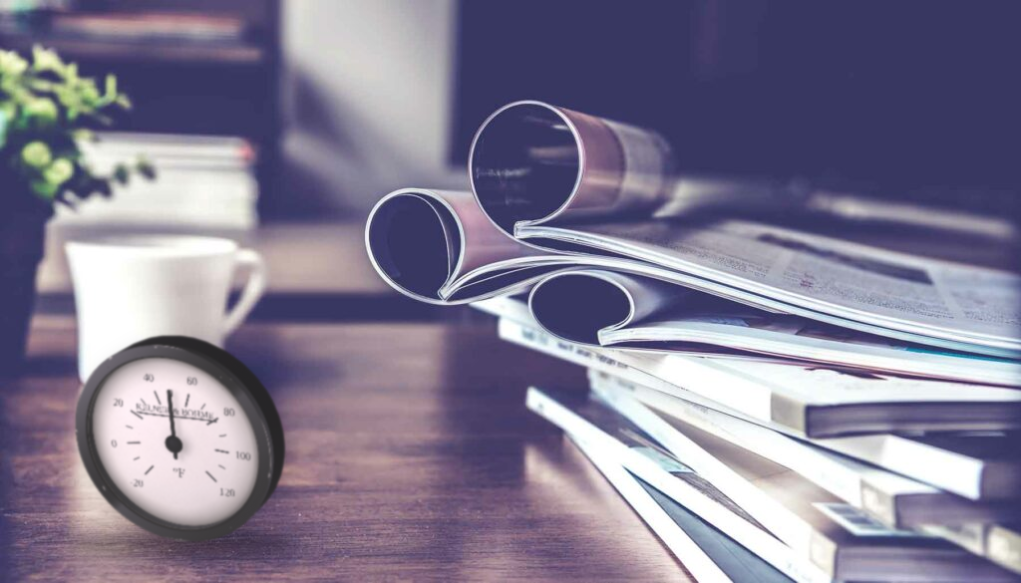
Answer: 50 °F
